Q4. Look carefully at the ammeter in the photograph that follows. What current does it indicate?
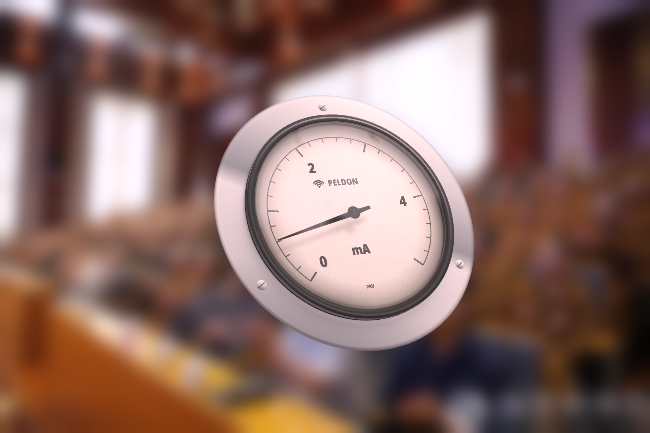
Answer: 0.6 mA
